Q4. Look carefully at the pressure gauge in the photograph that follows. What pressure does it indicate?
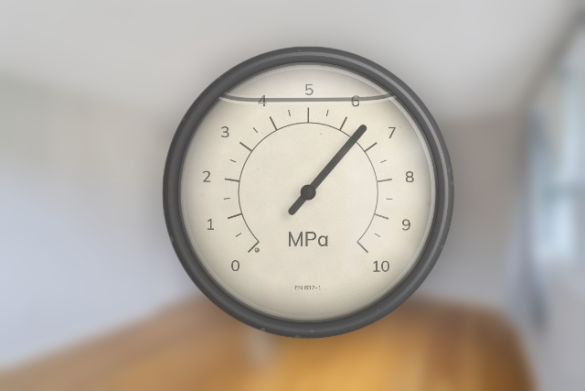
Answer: 6.5 MPa
